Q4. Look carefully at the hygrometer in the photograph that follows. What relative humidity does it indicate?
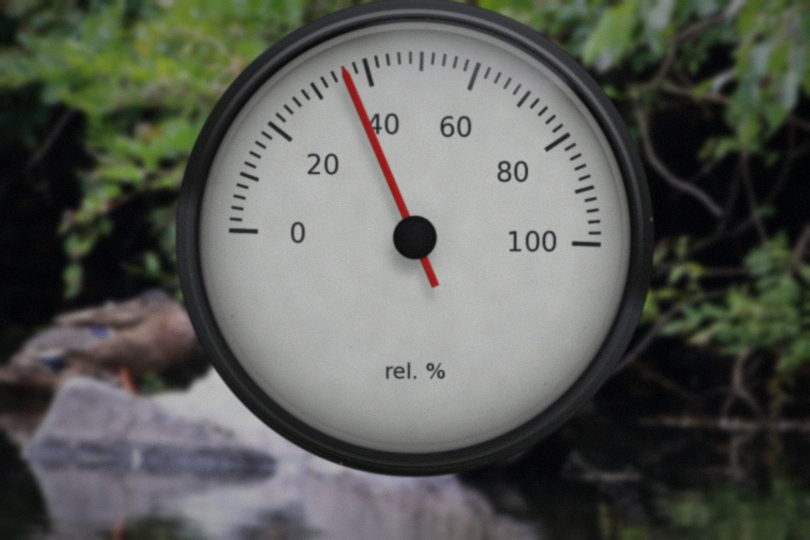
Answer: 36 %
